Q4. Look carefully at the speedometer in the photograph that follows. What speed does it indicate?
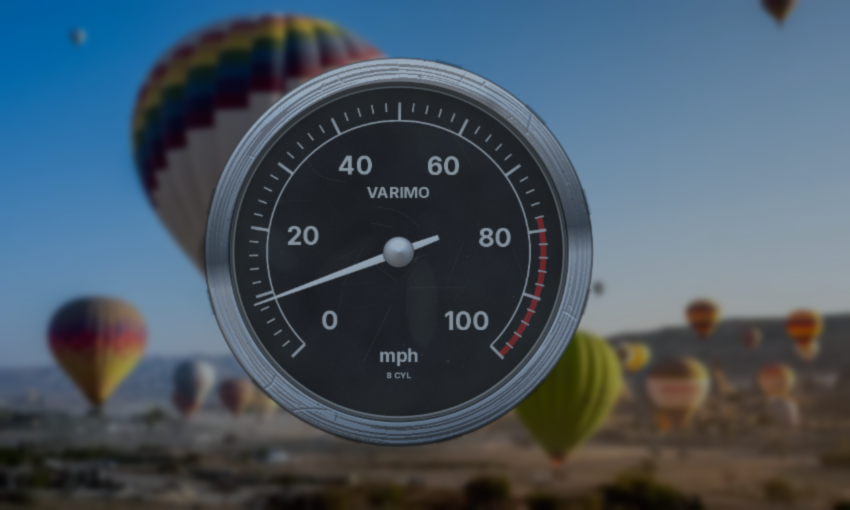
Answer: 9 mph
